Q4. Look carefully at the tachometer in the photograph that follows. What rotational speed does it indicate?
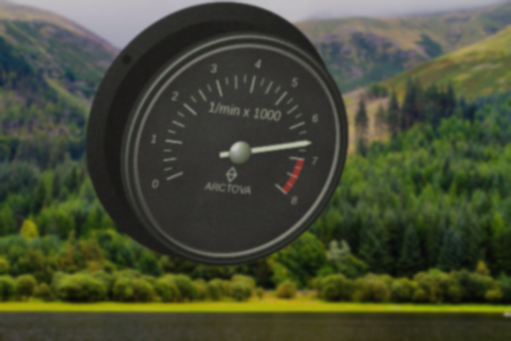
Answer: 6500 rpm
